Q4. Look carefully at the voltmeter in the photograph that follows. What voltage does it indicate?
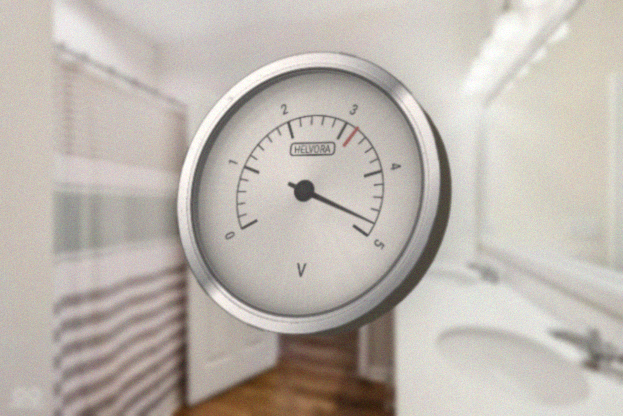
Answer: 4.8 V
